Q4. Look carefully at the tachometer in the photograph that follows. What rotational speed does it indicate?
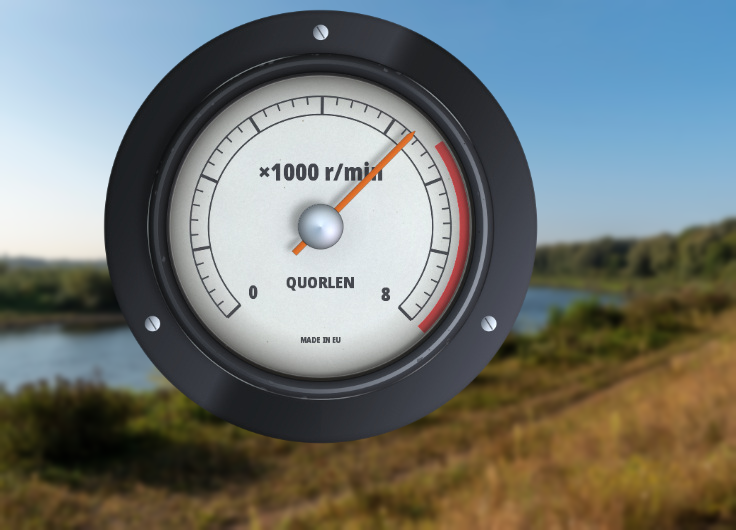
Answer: 5300 rpm
